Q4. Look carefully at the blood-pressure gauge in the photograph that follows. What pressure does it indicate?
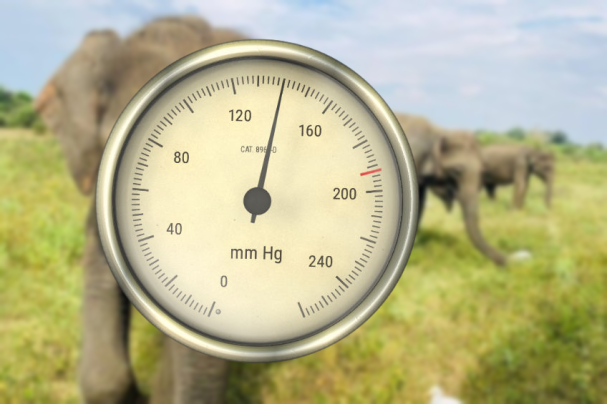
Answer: 140 mmHg
